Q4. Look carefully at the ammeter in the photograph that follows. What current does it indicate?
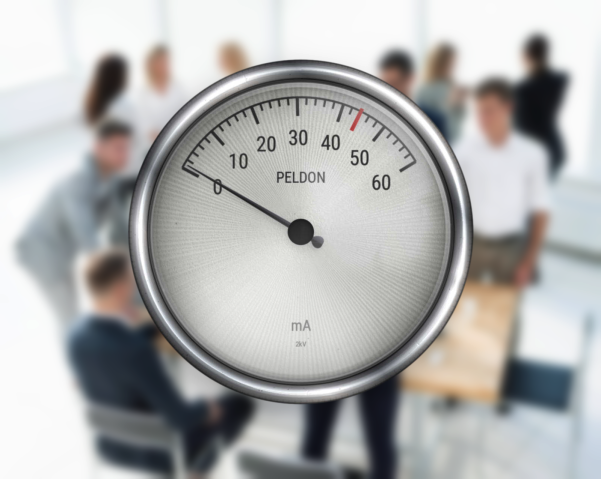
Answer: 1 mA
